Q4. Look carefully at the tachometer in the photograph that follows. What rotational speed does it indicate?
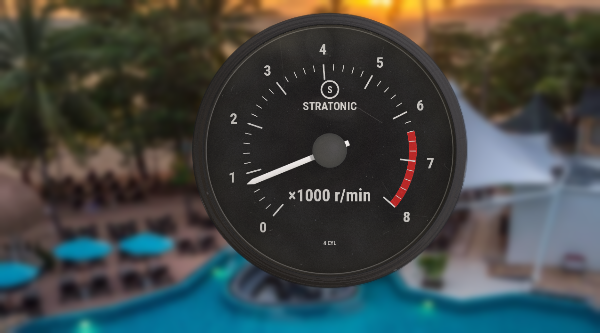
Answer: 800 rpm
